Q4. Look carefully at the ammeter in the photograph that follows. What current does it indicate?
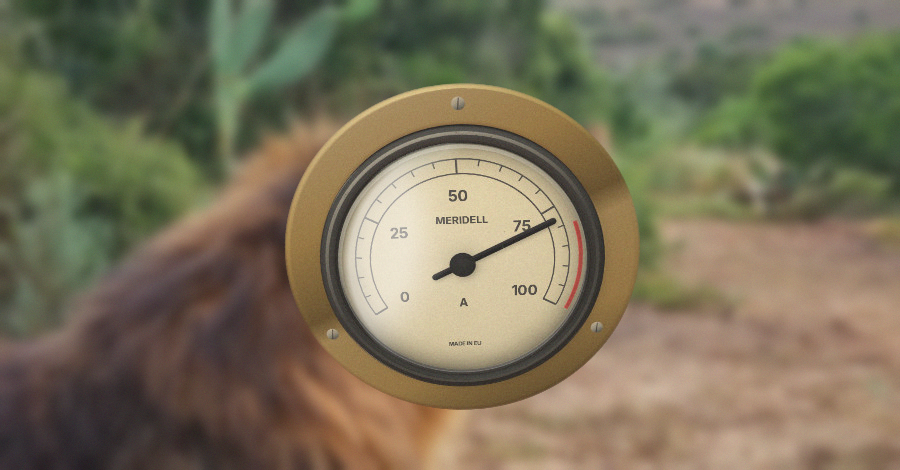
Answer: 77.5 A
